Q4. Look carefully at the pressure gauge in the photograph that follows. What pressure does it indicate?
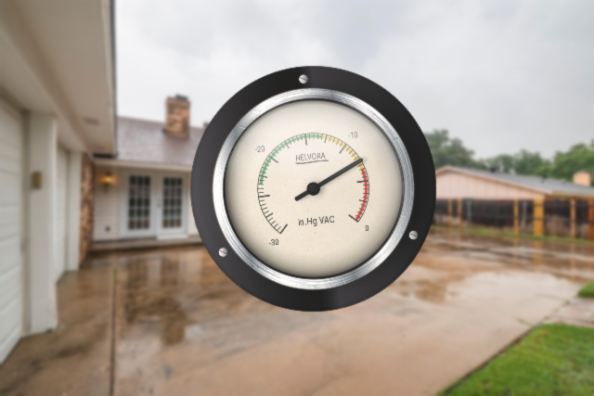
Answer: -7.5 inHg
